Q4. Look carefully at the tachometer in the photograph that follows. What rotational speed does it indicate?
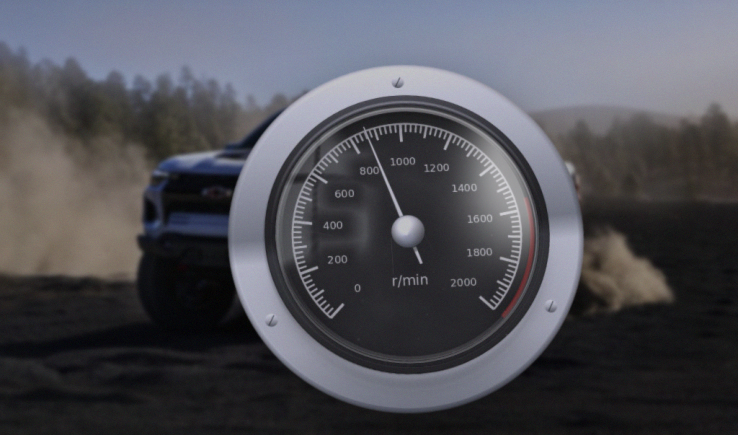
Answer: 860 rpm
